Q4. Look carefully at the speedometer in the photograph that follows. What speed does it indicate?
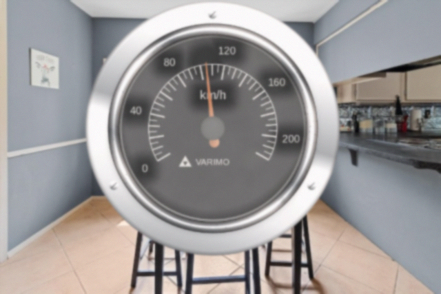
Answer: 105 km/h
